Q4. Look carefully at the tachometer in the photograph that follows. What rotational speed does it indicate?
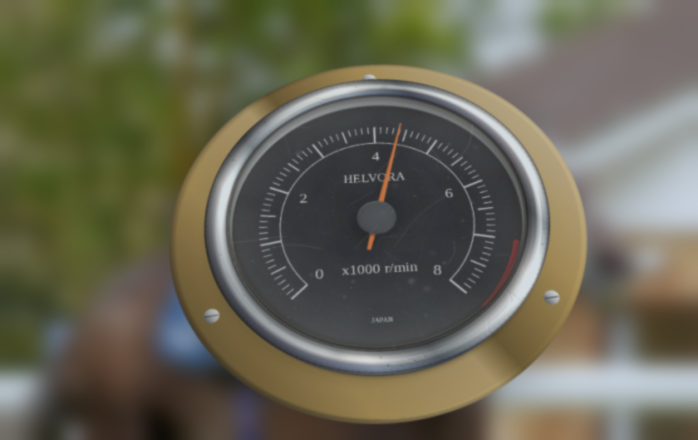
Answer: 4400 rpm
